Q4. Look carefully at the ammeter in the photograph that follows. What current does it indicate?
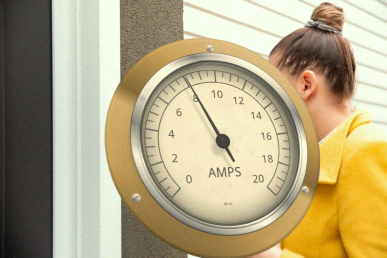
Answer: 8 A
